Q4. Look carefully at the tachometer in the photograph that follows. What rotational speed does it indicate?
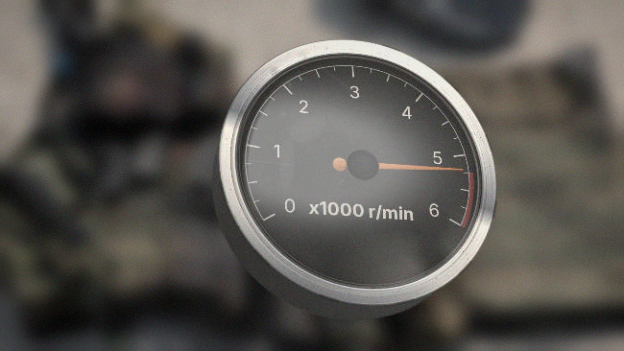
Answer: 5250 rpm
